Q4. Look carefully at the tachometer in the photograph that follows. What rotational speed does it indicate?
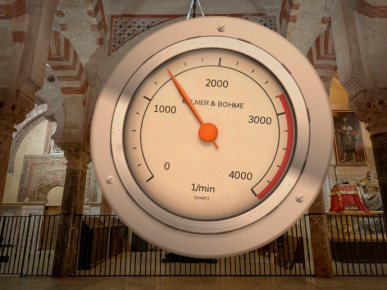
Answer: 1400 rpm
